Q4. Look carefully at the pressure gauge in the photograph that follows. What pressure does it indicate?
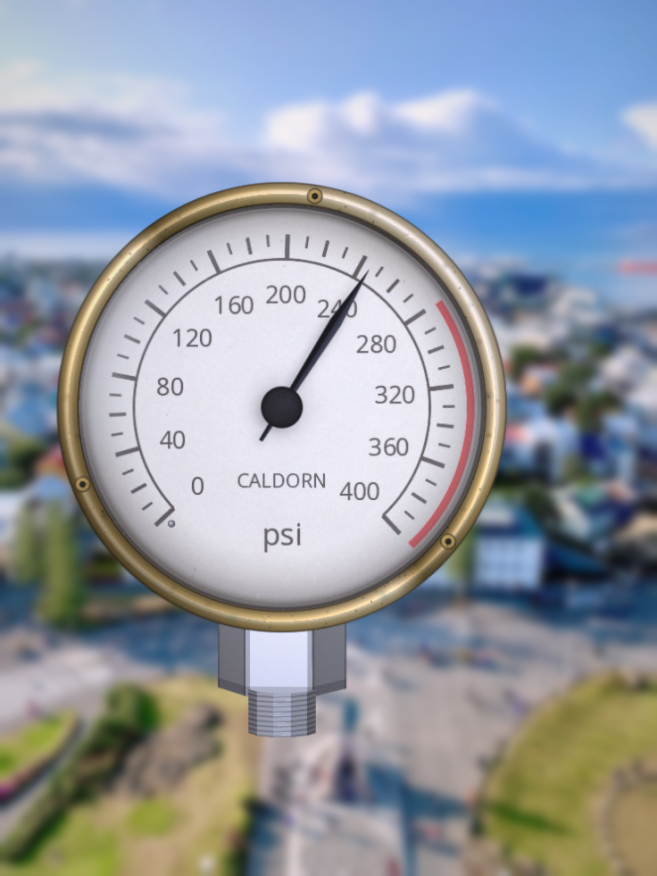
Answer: 245 psi
